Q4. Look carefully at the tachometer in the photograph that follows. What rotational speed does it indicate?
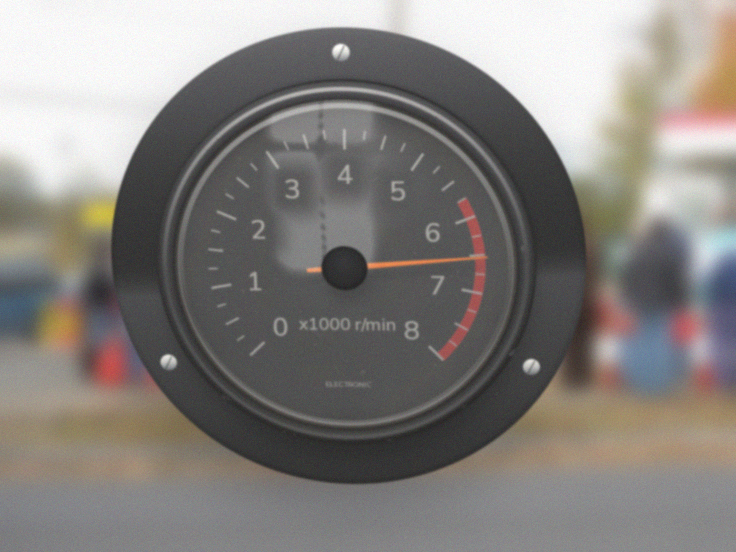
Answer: 6500 rpm
